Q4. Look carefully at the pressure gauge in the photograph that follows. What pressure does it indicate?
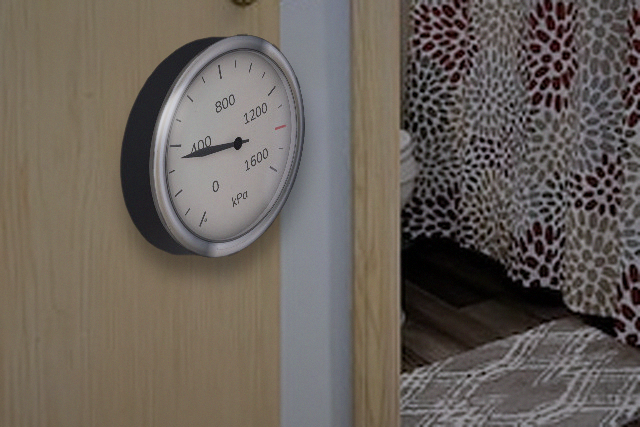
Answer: 350 kPa
